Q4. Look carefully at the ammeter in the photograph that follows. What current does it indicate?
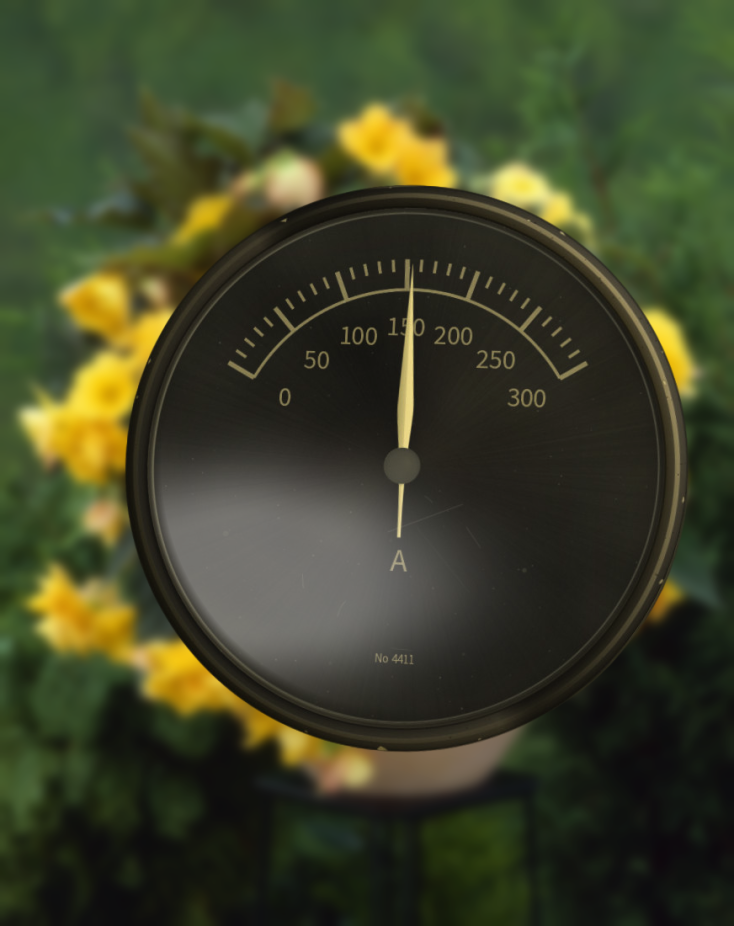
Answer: 155 A
